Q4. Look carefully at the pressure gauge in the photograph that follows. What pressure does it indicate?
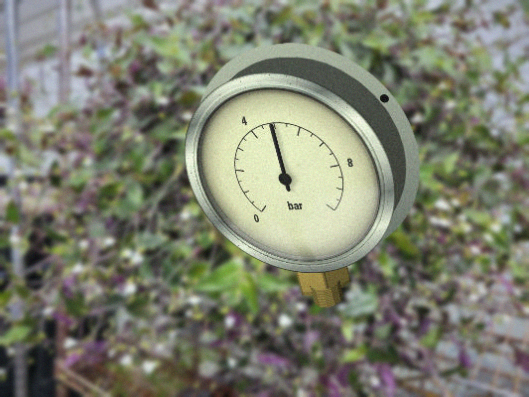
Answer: 5 bar
